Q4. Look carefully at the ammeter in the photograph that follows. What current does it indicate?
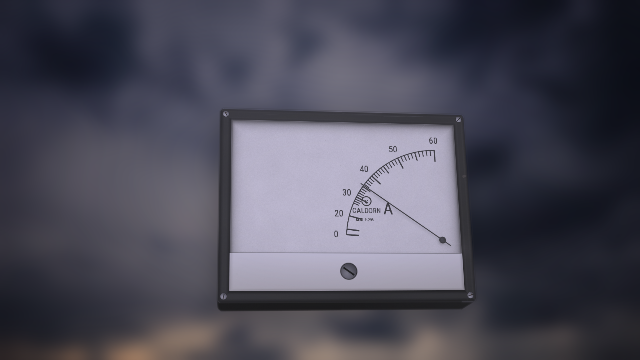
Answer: 35 A
